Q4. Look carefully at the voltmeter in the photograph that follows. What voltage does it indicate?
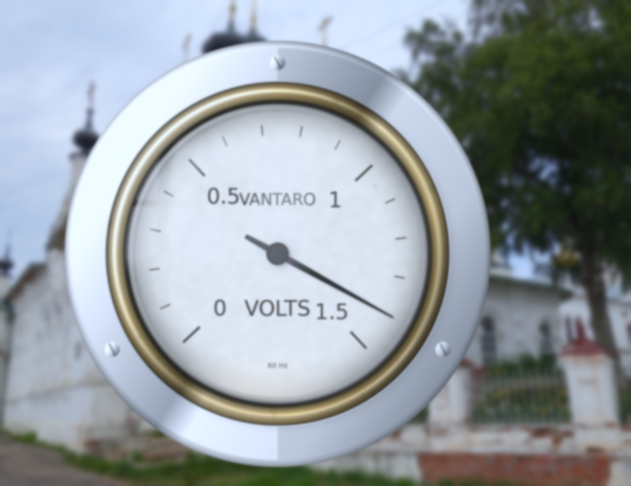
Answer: 1.4 V
